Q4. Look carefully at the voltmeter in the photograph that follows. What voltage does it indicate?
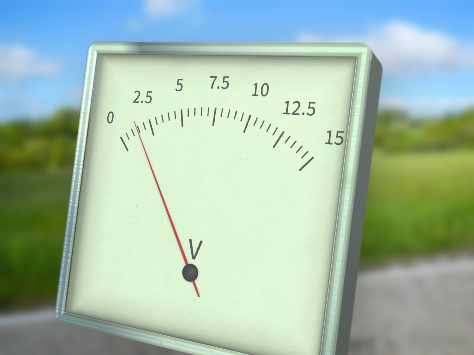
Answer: 1.5 V
